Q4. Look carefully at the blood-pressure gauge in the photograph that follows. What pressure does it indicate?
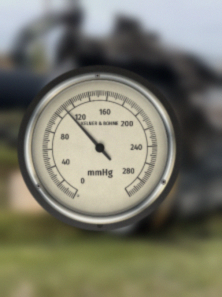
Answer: 110 mmHg
